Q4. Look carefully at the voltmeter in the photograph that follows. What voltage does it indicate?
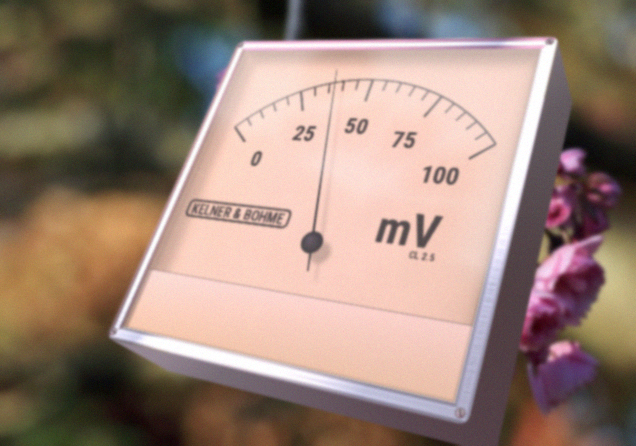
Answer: 37.5 mV
